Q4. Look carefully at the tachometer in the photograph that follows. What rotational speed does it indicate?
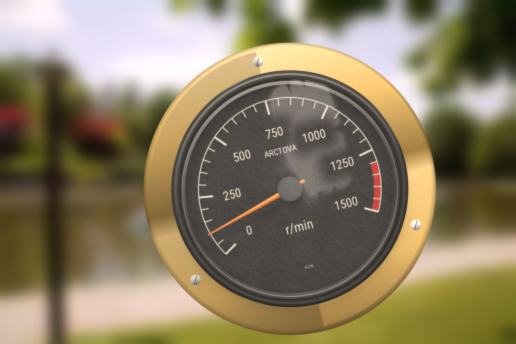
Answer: 100 rpm
